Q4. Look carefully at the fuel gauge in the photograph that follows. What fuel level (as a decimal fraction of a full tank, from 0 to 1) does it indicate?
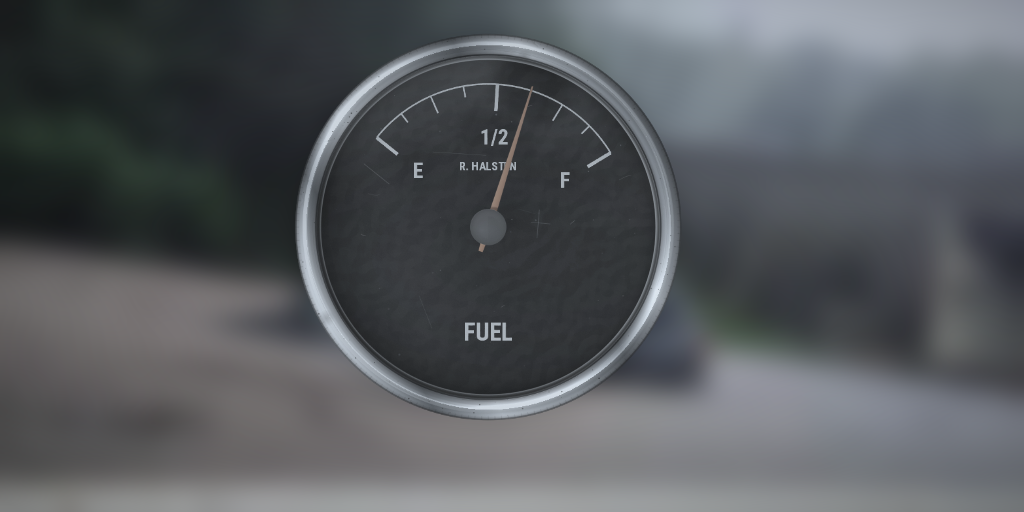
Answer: 0.625
